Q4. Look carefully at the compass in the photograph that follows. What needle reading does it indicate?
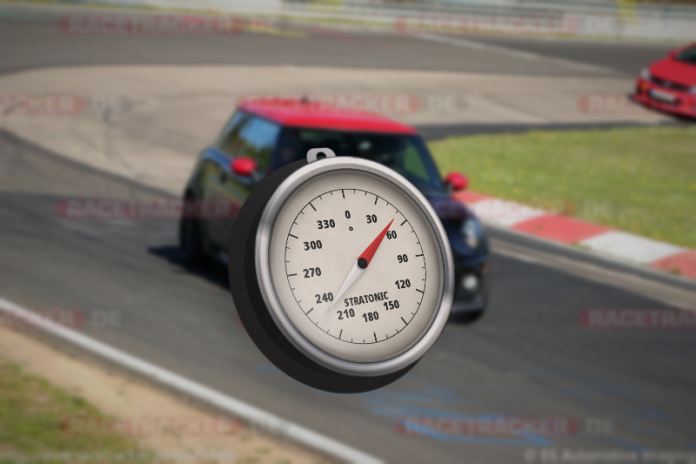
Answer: 50 °
